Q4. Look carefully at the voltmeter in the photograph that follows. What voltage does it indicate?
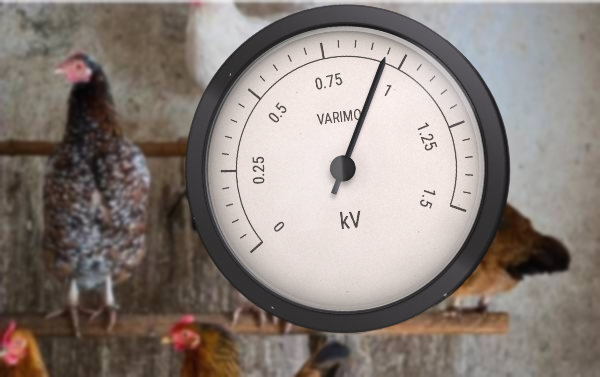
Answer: 0.95 kV
